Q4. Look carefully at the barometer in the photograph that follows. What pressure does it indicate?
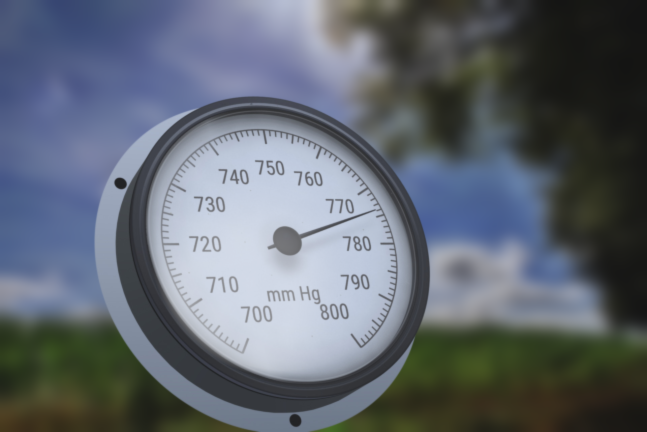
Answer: 774 mmHg
